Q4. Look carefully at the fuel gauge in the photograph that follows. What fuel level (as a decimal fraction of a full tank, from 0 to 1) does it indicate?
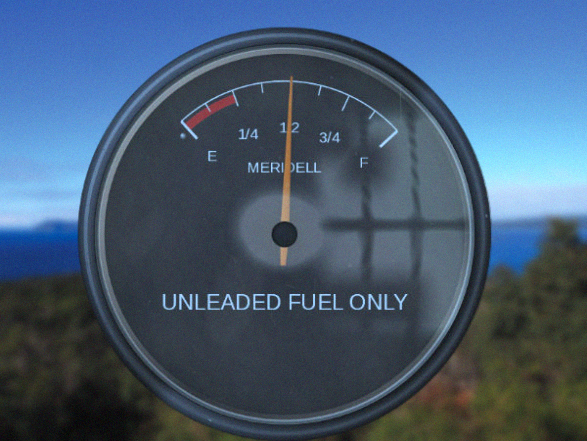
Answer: 0.5
